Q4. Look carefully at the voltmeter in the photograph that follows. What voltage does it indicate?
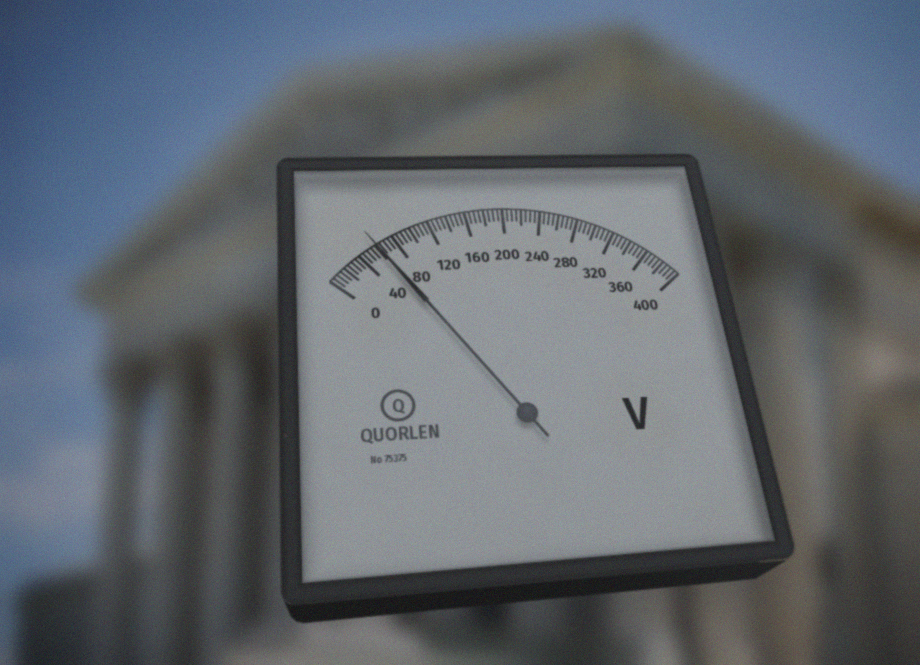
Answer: 60 V
